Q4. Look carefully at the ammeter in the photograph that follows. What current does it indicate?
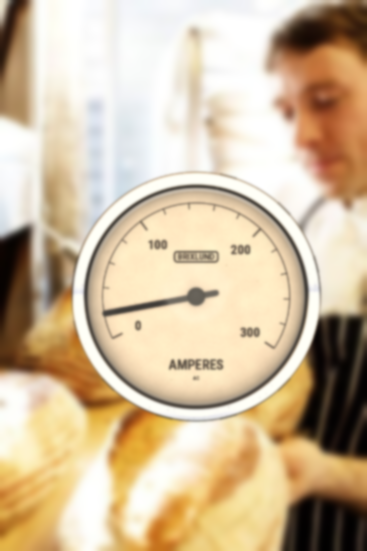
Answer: 20 A
